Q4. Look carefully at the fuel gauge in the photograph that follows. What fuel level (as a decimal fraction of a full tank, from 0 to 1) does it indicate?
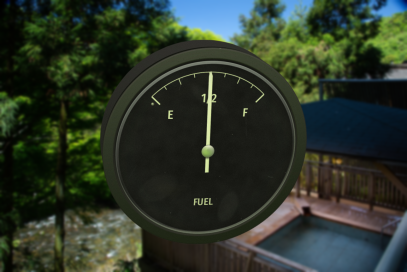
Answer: 0.5
